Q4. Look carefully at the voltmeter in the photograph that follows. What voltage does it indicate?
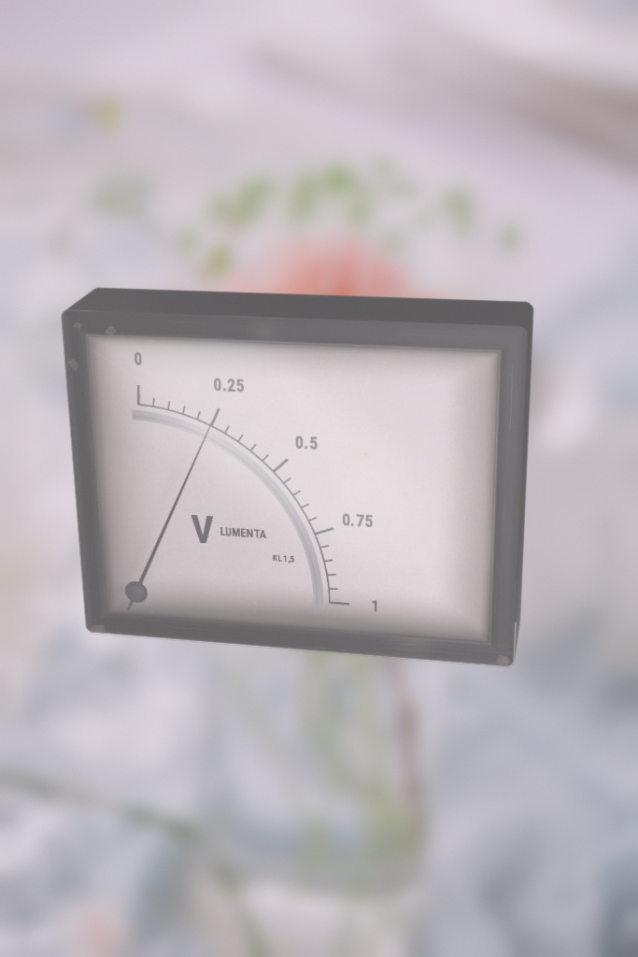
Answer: 0.25 V
